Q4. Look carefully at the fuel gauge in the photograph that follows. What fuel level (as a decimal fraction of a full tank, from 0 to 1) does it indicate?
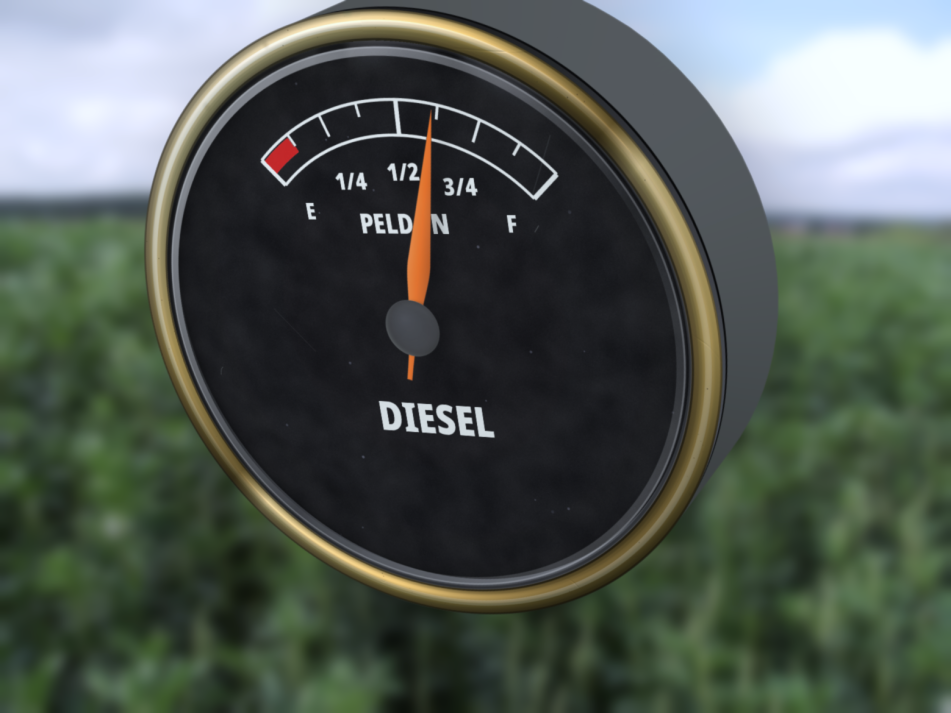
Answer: 0.625
